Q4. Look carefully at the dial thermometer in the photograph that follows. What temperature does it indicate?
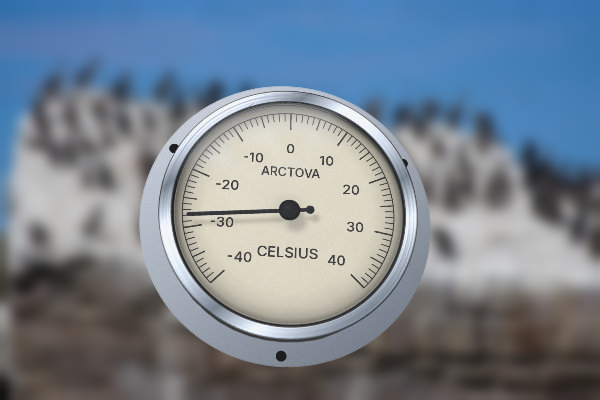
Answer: -28 °C
